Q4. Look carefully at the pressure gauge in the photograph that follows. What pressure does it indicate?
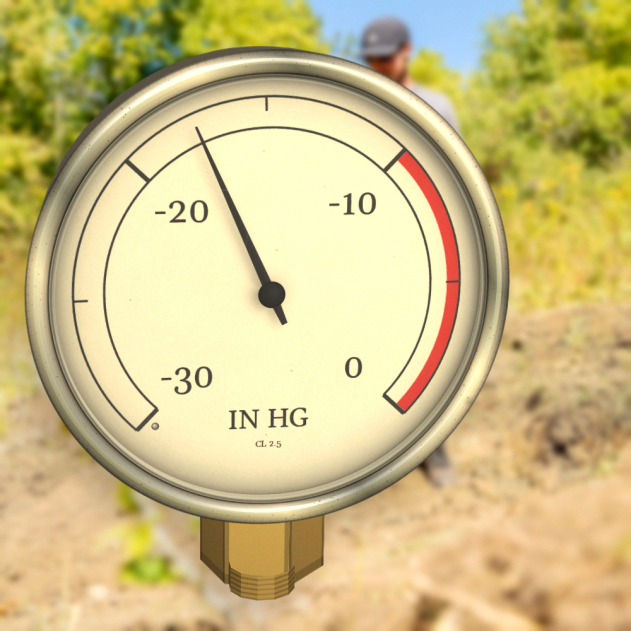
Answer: -17.5 inHg
